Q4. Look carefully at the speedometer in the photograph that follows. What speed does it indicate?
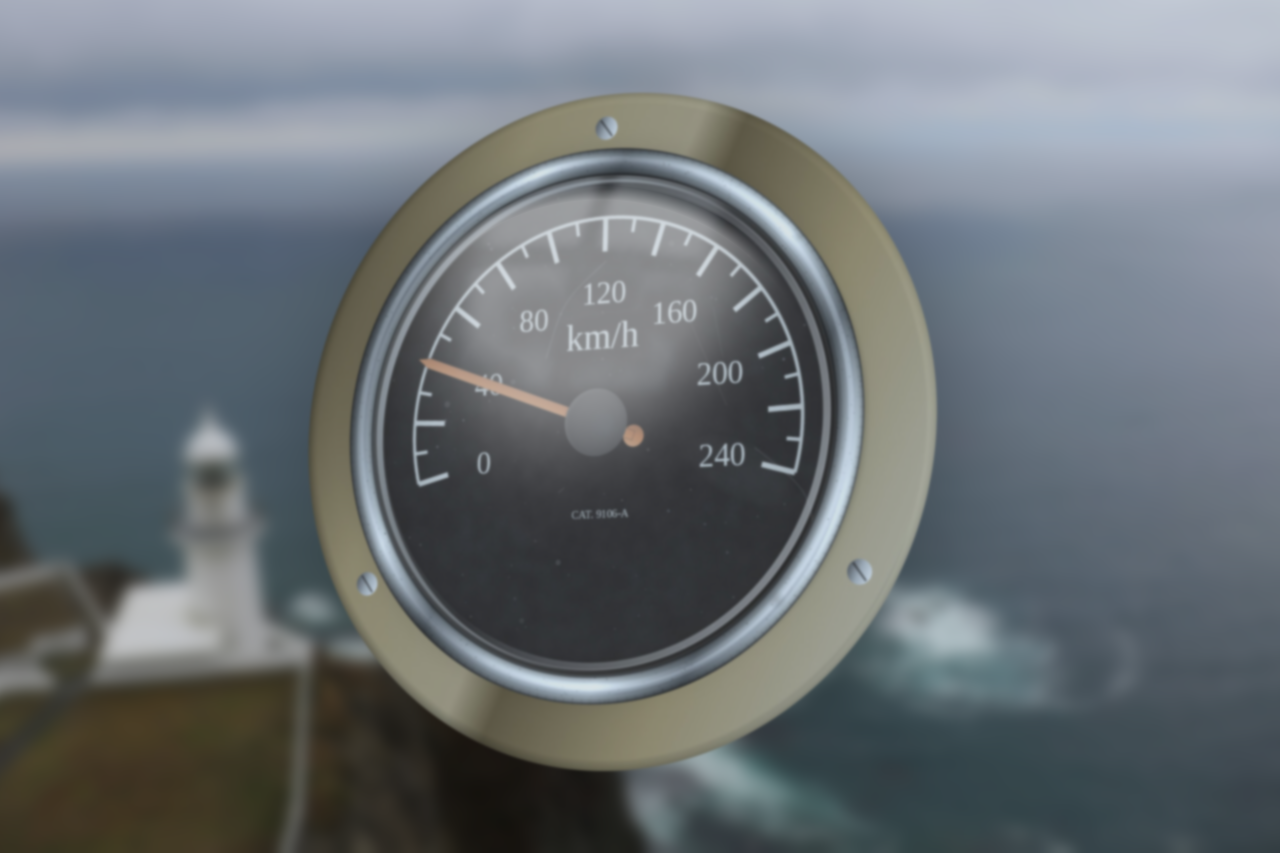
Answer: 40 km/h
